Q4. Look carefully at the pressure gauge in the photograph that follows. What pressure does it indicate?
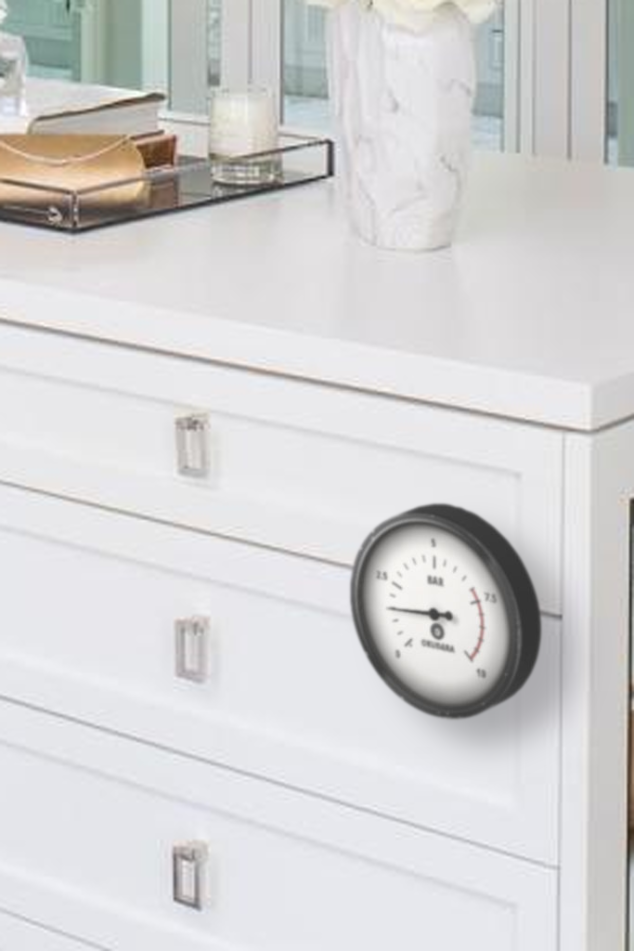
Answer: 1.5 bar
